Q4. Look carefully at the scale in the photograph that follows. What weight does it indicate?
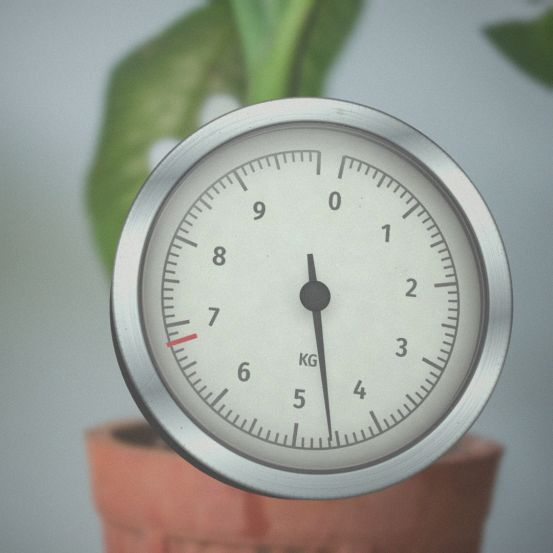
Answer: 4.6 kg
